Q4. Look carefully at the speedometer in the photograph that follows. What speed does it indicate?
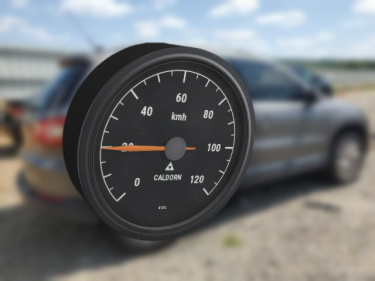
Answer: 20 km/h
